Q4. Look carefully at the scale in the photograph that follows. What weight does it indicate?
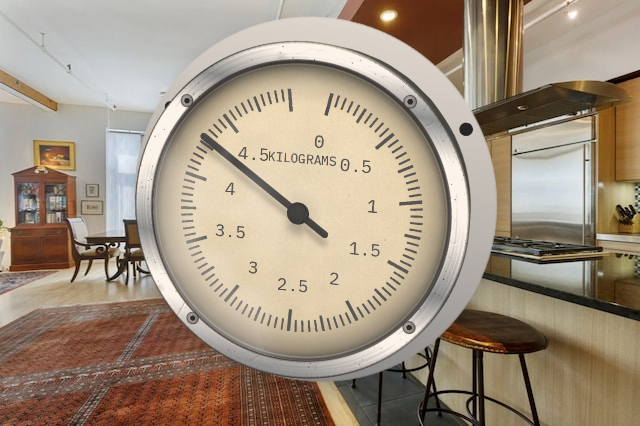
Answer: 4.3 kg
